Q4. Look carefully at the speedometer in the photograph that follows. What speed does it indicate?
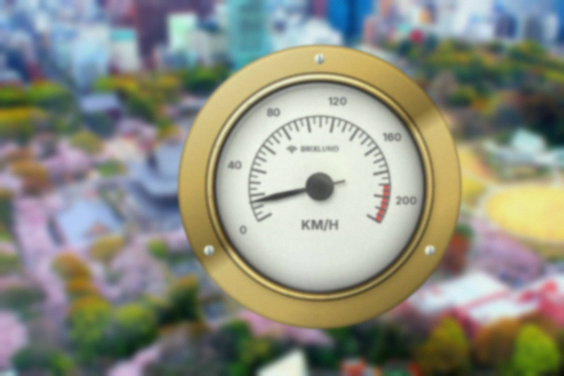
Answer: 15 km/h
